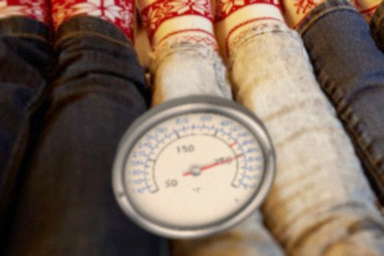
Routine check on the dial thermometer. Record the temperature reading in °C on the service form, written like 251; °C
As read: 250; °C
